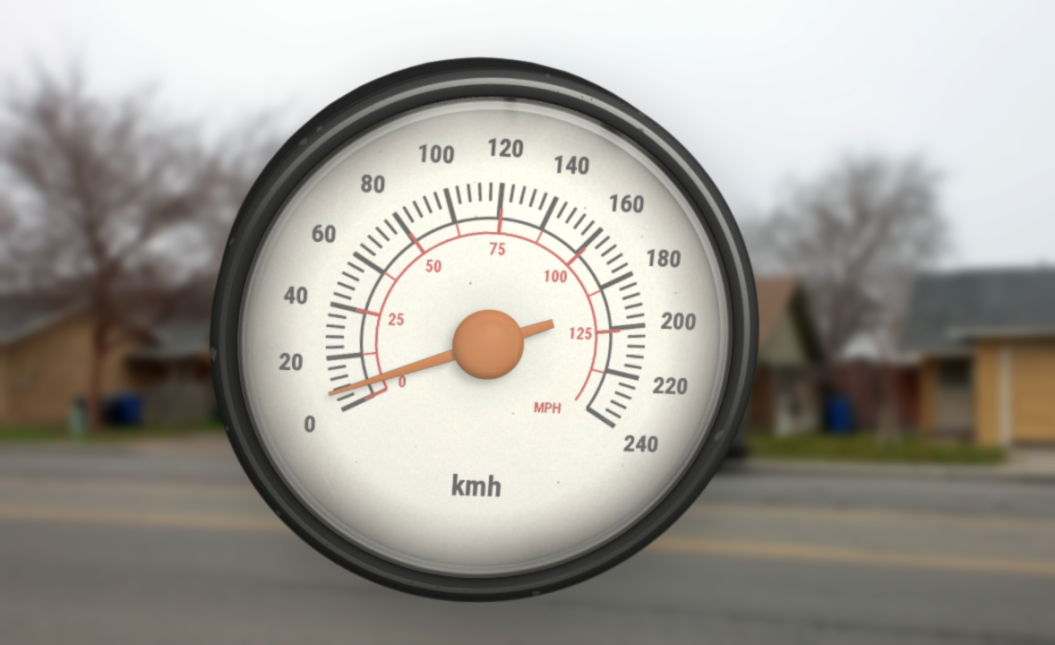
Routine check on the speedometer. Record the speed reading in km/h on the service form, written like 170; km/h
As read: 8; km/h
